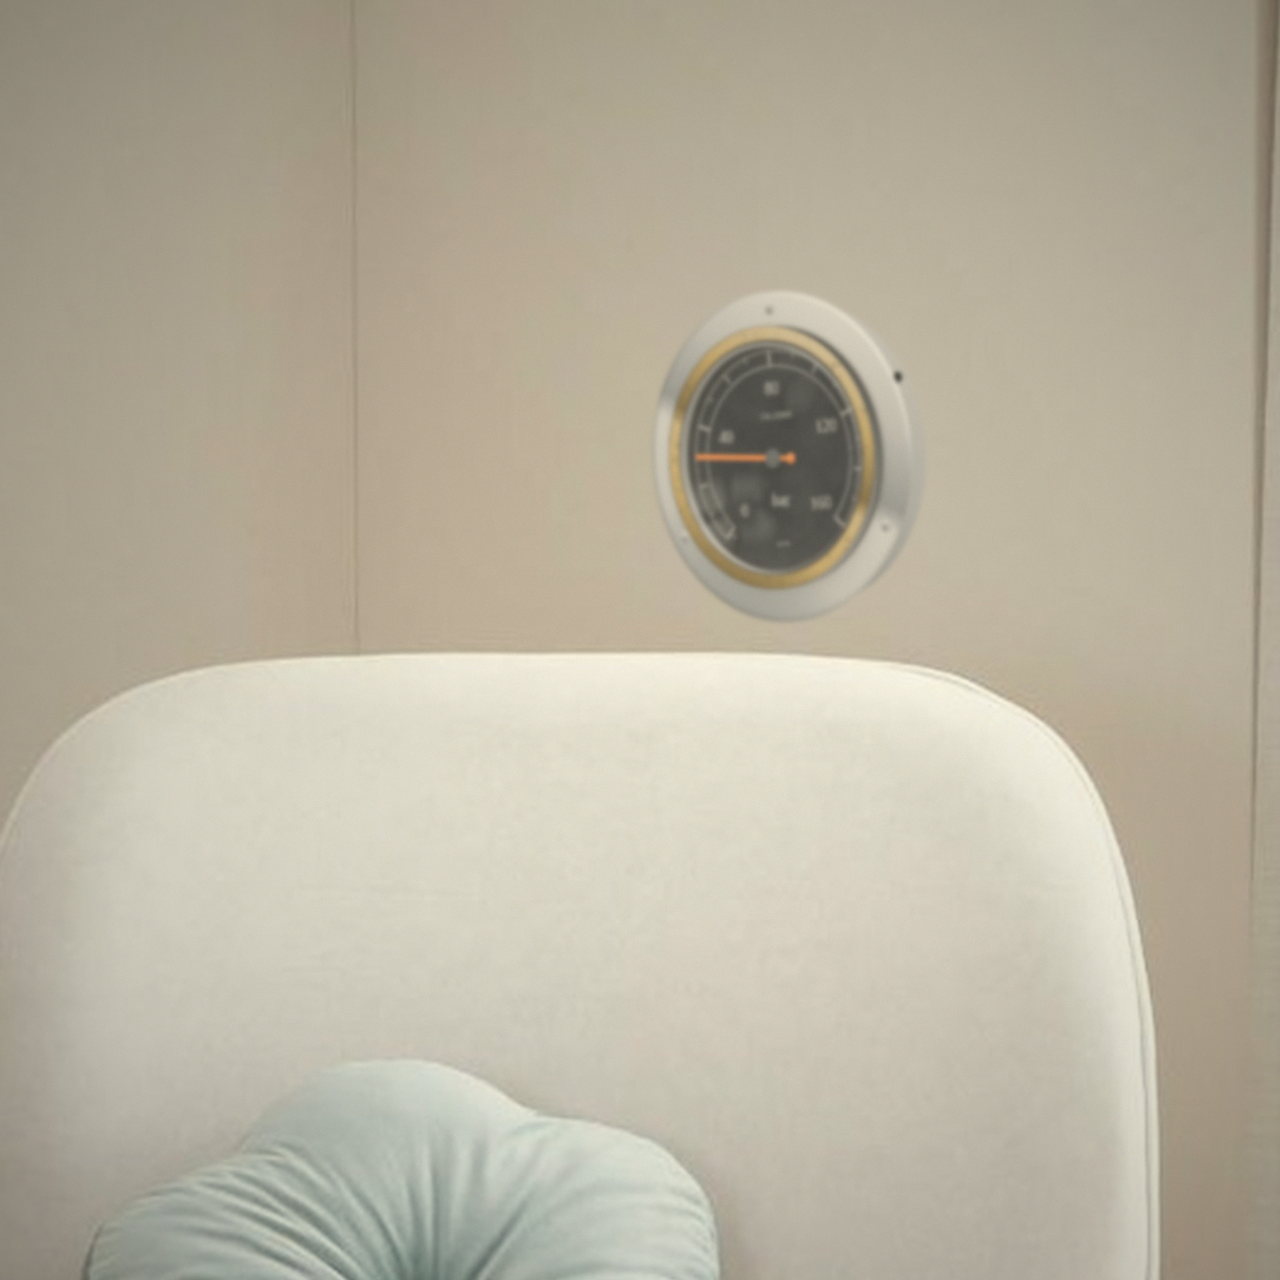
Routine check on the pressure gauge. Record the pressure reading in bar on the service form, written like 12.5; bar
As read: 30; bar
